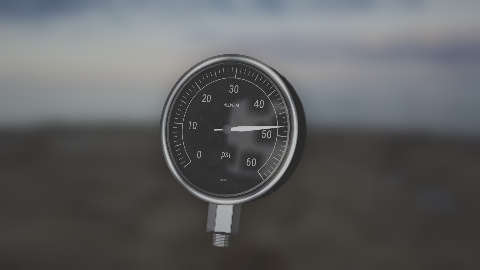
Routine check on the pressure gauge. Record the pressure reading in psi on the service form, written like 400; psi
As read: 48; psi
